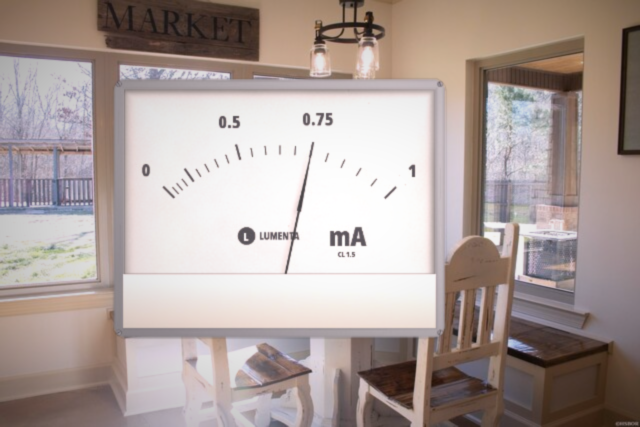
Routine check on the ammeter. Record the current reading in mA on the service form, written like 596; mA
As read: 0.75; mA
